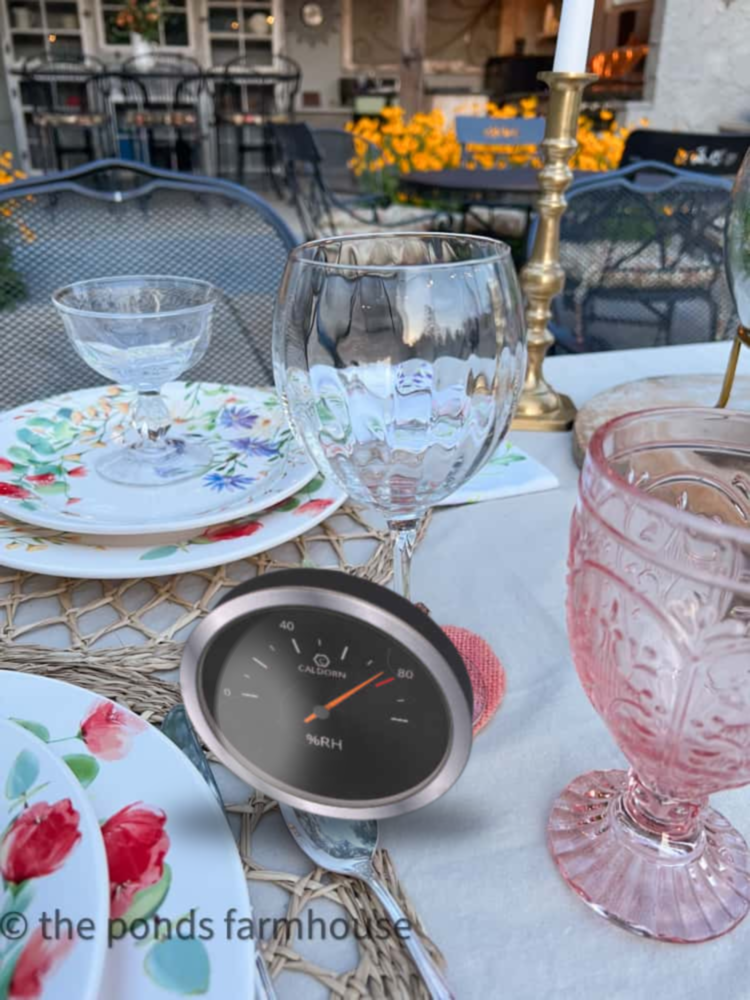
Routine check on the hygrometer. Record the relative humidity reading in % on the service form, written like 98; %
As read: 75; %
